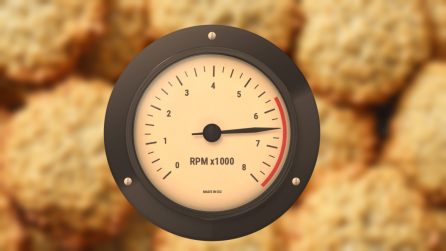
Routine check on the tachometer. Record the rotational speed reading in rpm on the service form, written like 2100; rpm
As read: 6500; rpm
